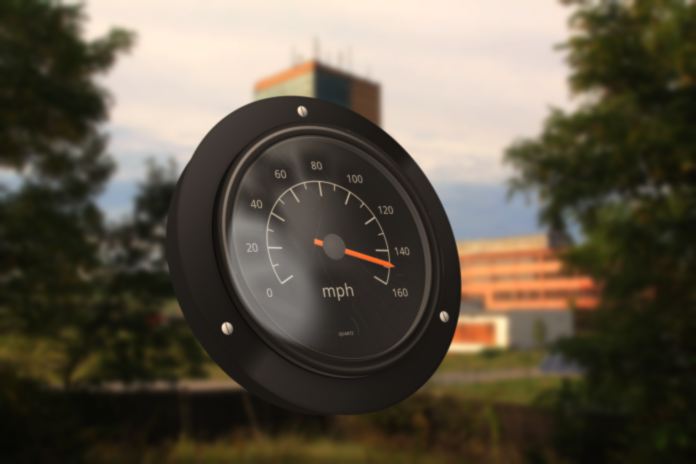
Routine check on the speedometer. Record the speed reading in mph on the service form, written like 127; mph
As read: 150; mph
